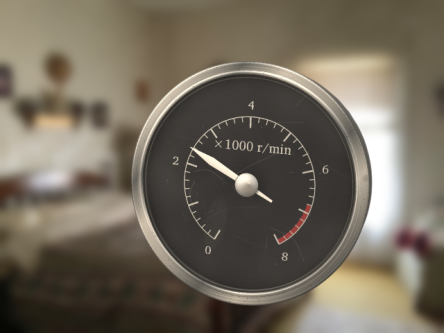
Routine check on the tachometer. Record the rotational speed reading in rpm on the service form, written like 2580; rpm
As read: 2400; rpm
